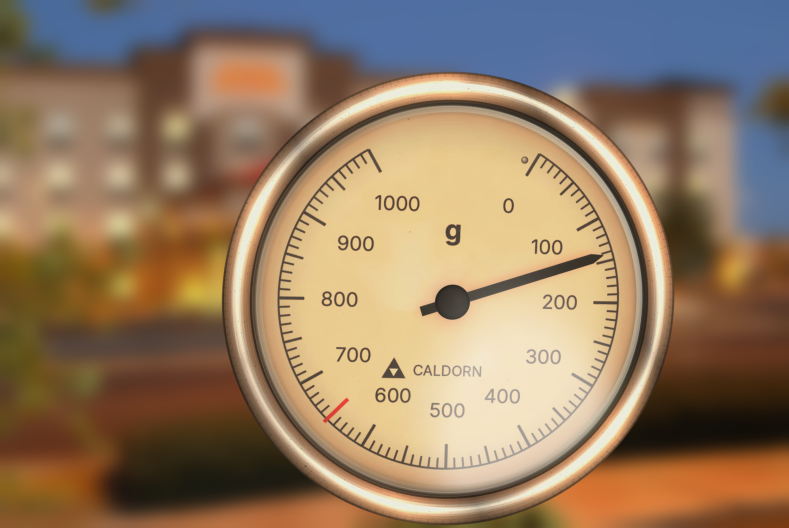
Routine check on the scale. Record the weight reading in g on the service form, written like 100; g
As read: 140; g
